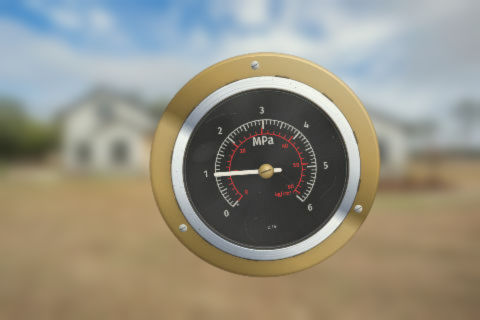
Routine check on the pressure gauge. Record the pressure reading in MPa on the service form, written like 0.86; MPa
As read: 1; MPa
